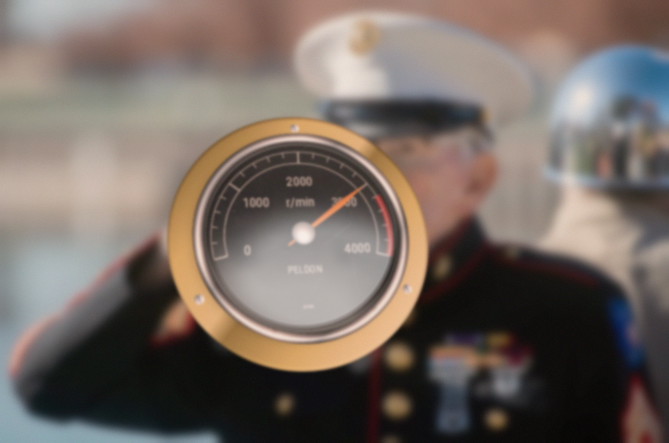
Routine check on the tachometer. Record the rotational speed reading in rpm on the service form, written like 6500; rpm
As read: 3000; rpm
